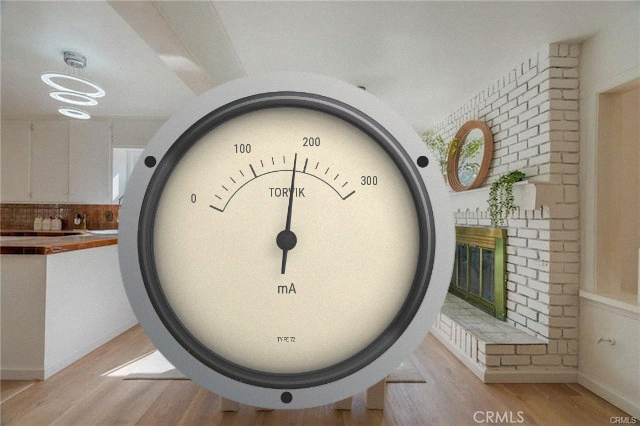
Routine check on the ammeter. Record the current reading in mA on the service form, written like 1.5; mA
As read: 180; mA
